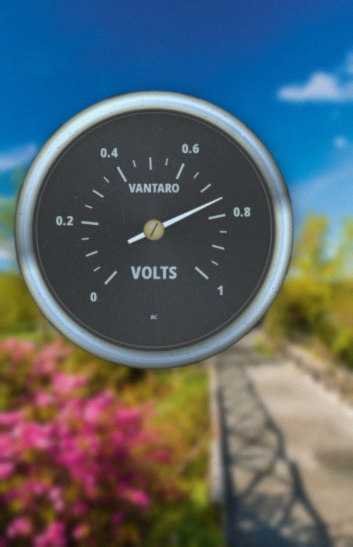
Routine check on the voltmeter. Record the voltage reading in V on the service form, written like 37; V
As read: 0.75; V
